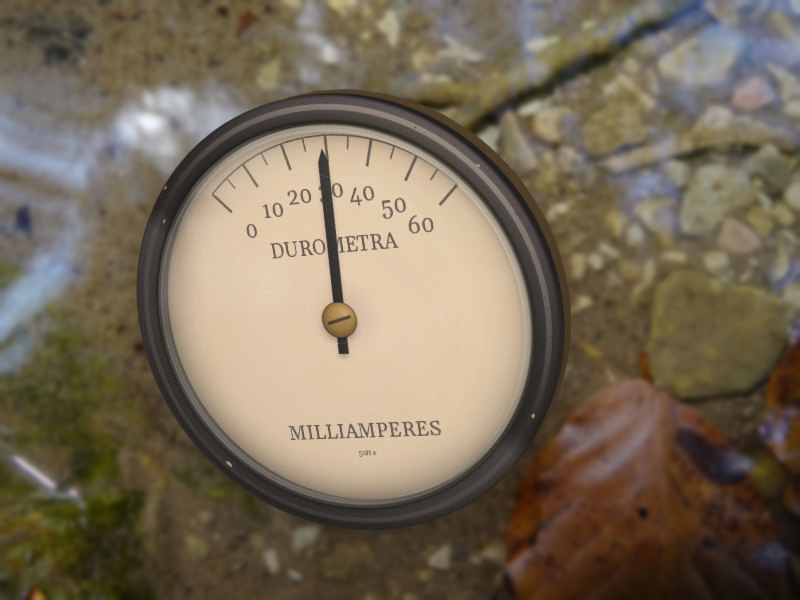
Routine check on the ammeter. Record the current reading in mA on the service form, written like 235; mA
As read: 30; mA
